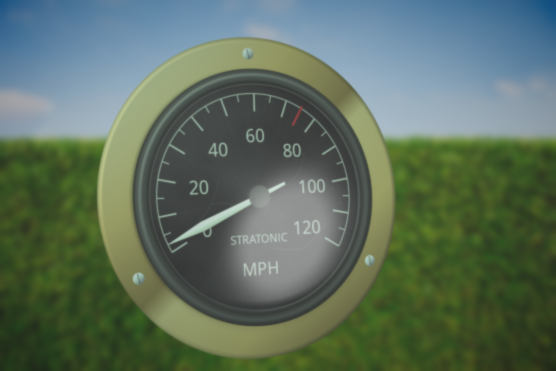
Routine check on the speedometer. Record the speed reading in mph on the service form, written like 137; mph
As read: 2.5; mph
